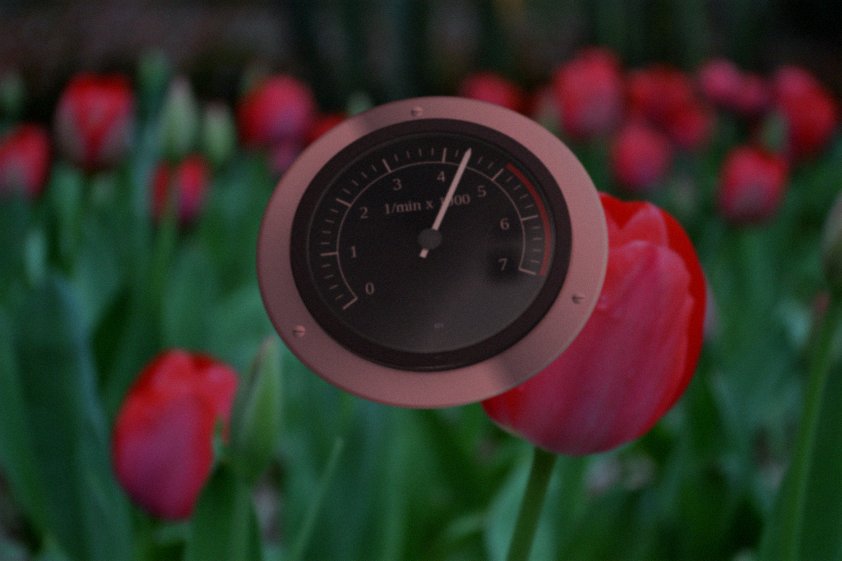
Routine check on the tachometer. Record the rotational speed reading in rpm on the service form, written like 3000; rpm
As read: 4400; rpm
